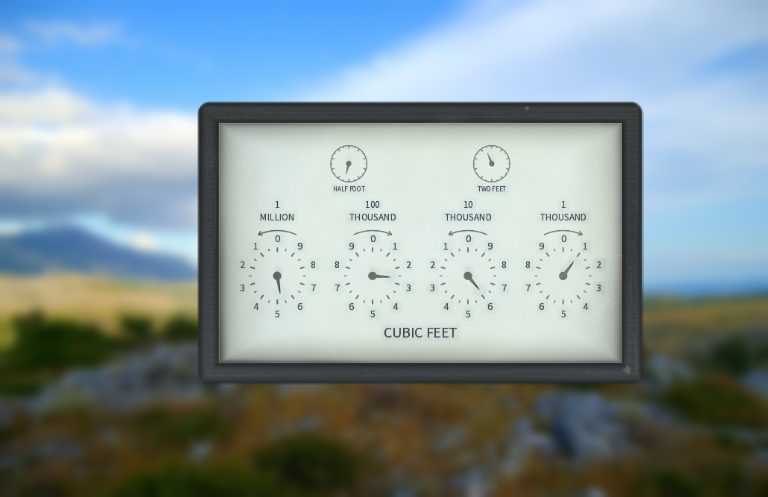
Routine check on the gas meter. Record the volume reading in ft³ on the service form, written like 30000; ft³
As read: 526100; ft³
